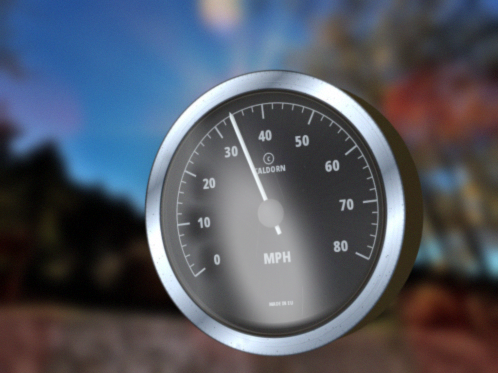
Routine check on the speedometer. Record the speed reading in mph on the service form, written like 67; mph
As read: 34; mph
